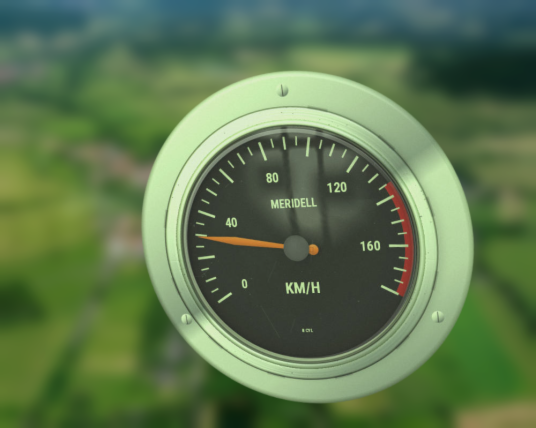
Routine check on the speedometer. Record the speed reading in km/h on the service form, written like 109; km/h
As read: 30; km/h
